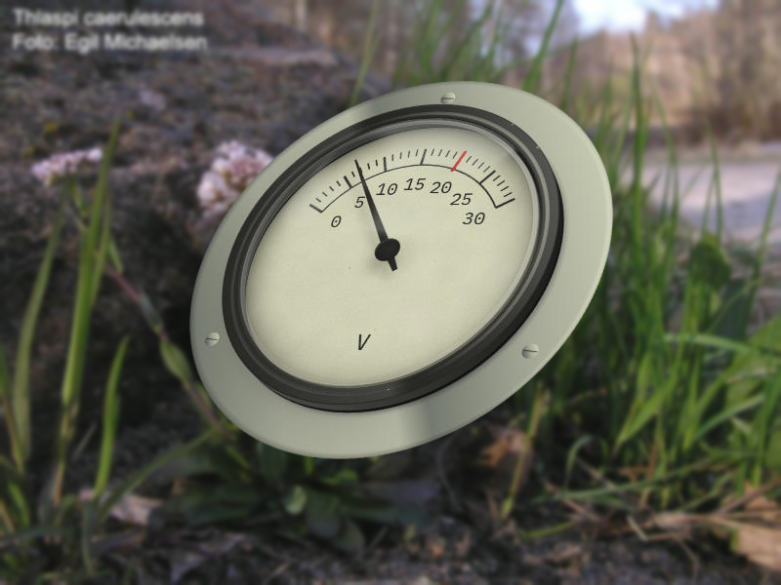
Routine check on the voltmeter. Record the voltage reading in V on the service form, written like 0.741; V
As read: 7; V
